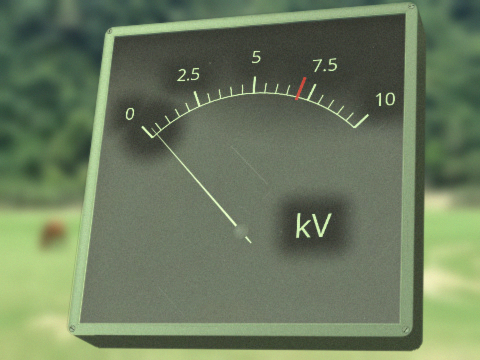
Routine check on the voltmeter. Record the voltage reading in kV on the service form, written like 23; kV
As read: 0.25; kV
